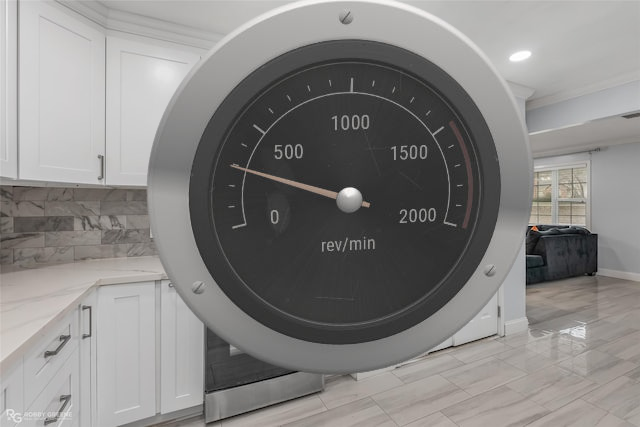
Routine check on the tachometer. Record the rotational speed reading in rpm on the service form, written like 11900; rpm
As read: 300; rpm
